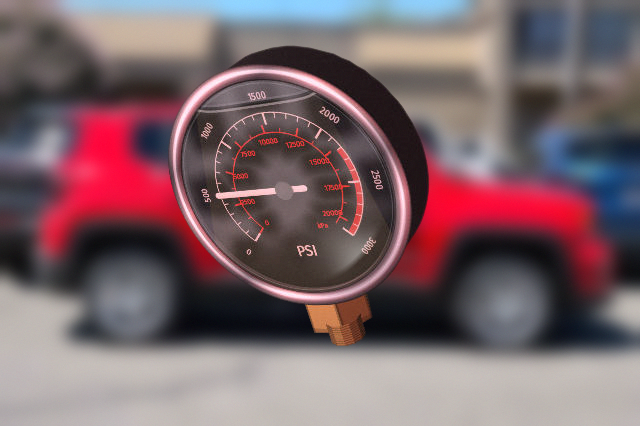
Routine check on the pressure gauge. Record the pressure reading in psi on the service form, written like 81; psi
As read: 500; psi
